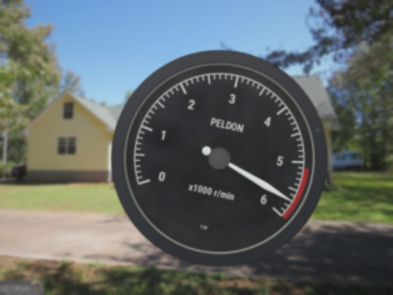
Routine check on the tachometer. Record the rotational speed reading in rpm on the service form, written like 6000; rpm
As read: 5700; rpm
